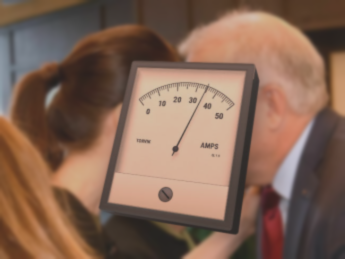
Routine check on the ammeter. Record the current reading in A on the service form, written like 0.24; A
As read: 35; A
